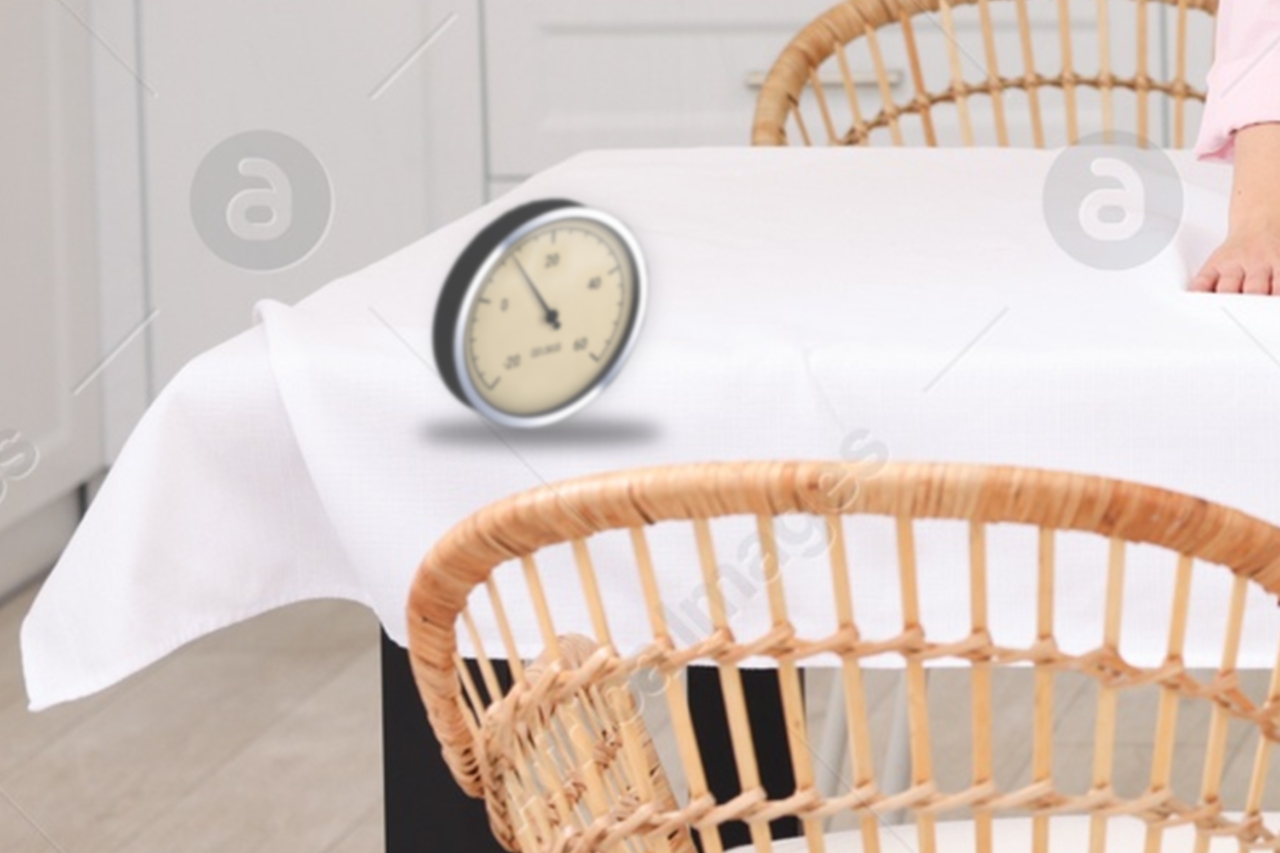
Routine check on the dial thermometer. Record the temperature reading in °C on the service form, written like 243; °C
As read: 10; °C
